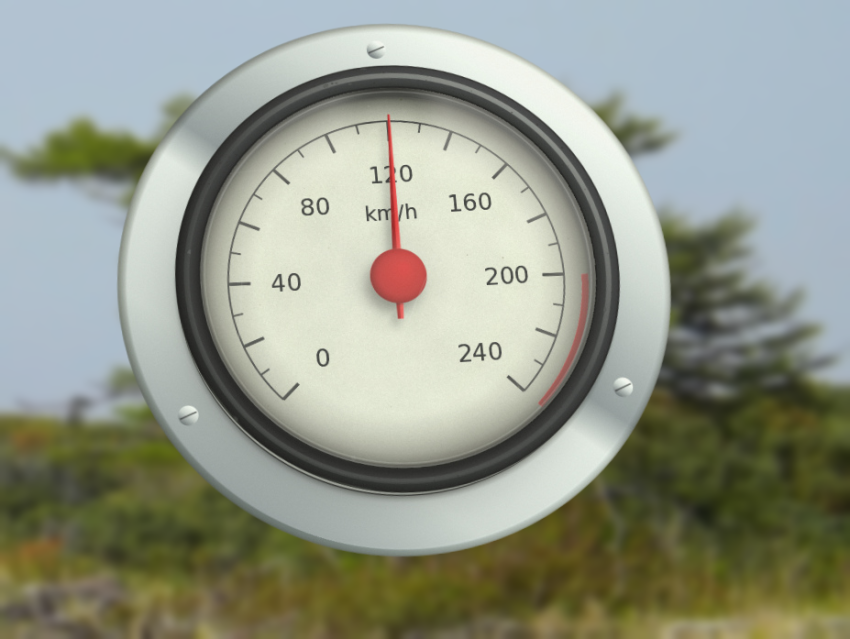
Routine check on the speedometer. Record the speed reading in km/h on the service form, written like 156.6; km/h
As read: 120; km/h
